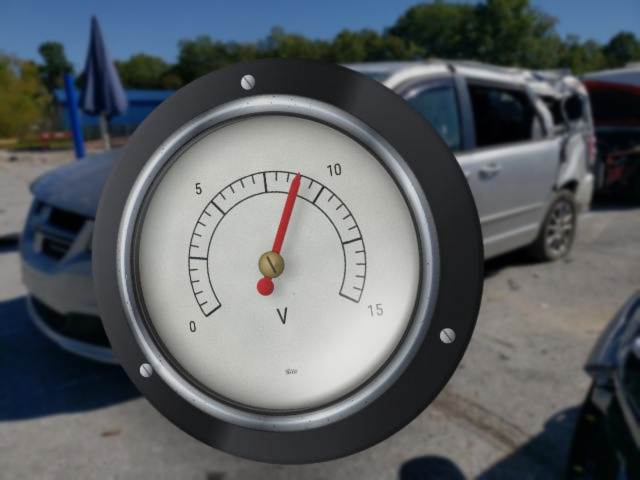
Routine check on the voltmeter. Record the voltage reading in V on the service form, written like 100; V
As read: 9; V
